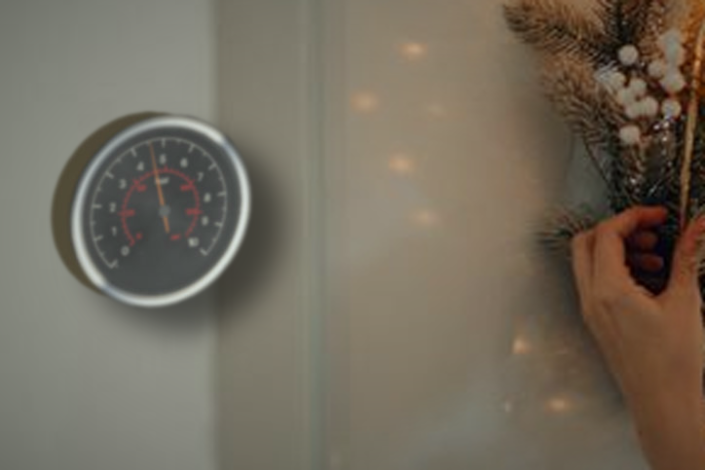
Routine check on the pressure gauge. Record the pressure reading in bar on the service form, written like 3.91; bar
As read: 4.5; bar
